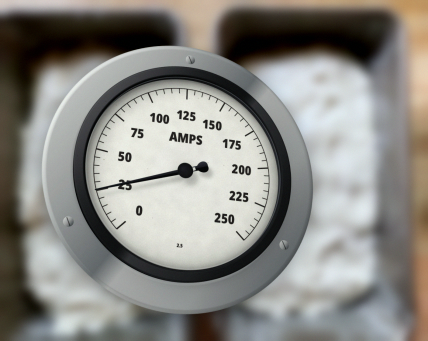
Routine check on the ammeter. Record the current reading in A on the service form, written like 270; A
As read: 25; A
